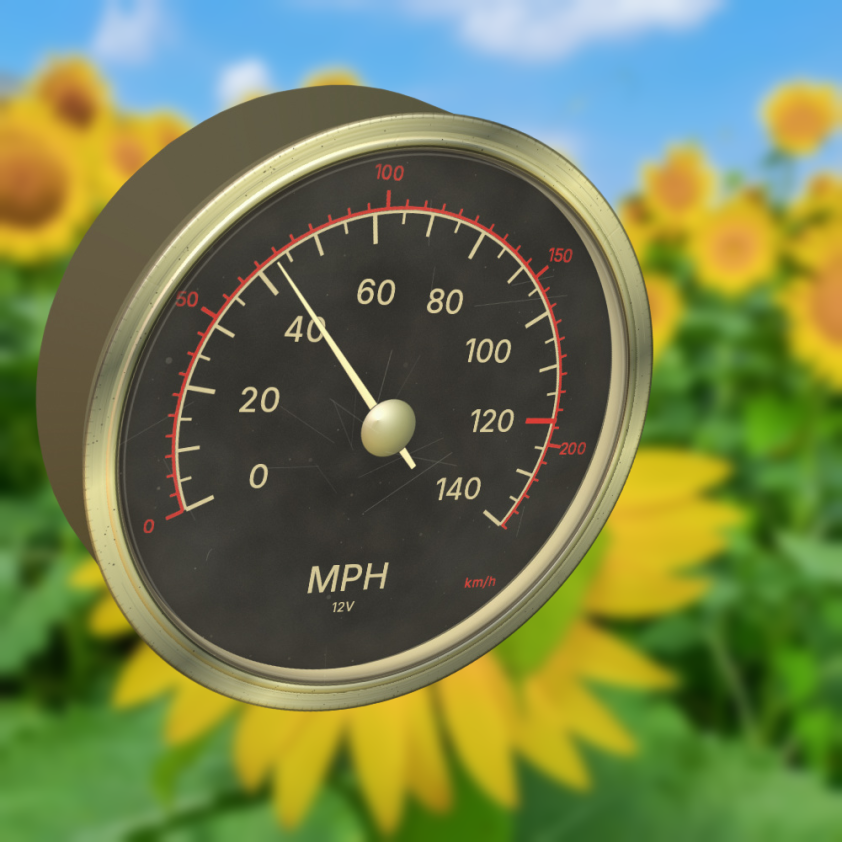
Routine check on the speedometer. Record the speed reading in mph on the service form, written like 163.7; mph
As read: 42.5; mph
